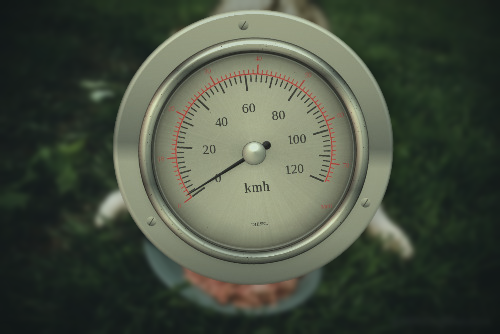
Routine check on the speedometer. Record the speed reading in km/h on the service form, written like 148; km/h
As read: 2; km/h
